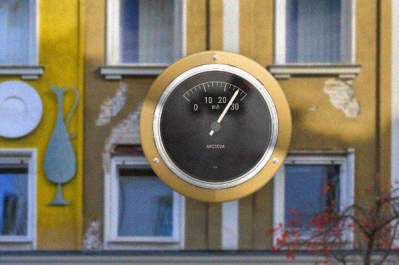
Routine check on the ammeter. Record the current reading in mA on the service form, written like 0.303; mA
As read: 26; mA
